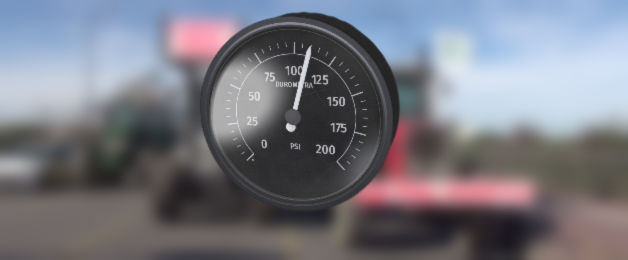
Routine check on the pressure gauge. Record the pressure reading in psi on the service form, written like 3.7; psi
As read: 110; psi
